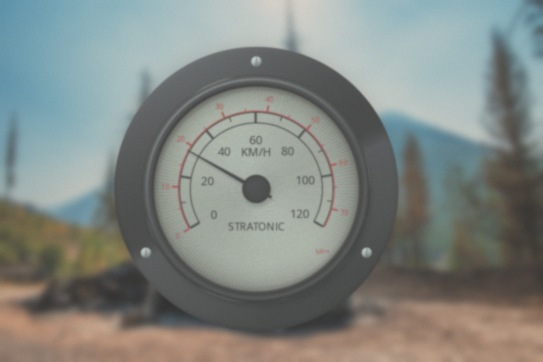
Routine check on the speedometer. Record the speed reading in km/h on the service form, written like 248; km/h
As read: 30; km/h
